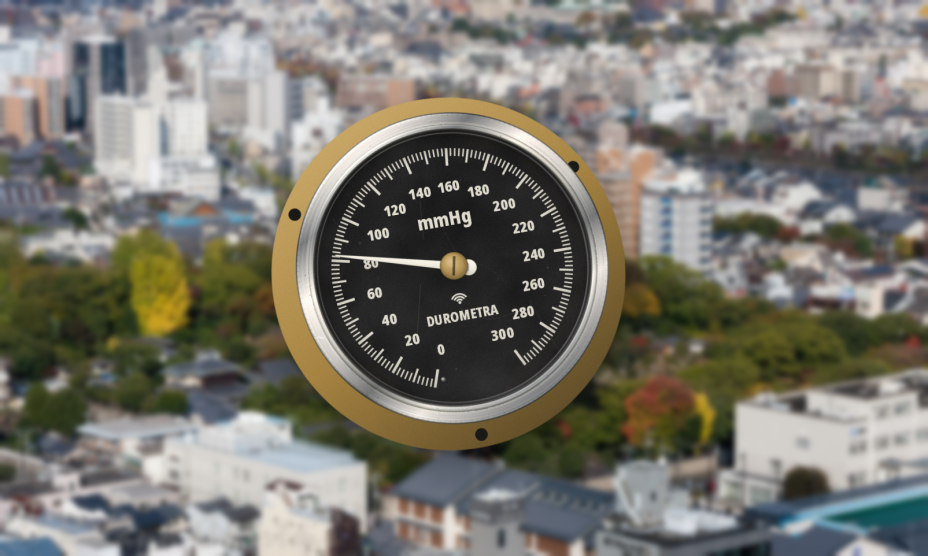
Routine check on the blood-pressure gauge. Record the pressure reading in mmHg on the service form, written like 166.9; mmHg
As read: 82; mmHg
